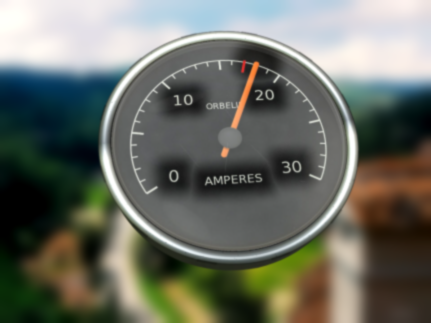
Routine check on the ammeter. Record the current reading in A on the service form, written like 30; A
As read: 18; A
